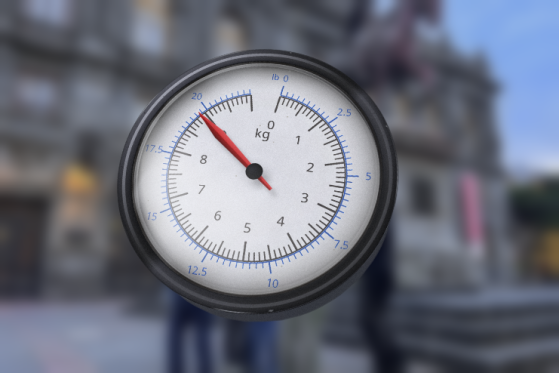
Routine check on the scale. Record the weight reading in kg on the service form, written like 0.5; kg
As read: 8.9; kg
